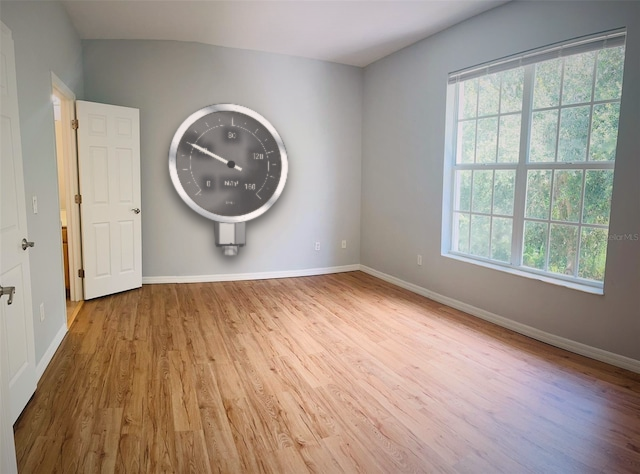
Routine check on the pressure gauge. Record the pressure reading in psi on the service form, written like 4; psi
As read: 40; psi
